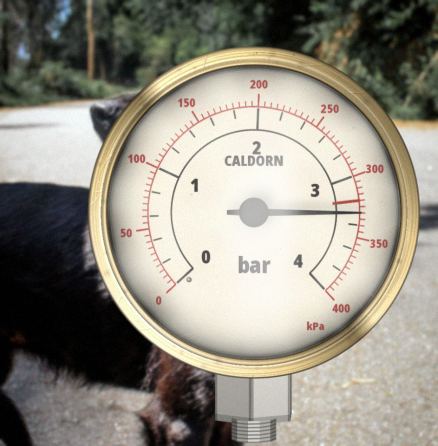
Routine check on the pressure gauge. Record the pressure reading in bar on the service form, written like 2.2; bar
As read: 3.3; bar
